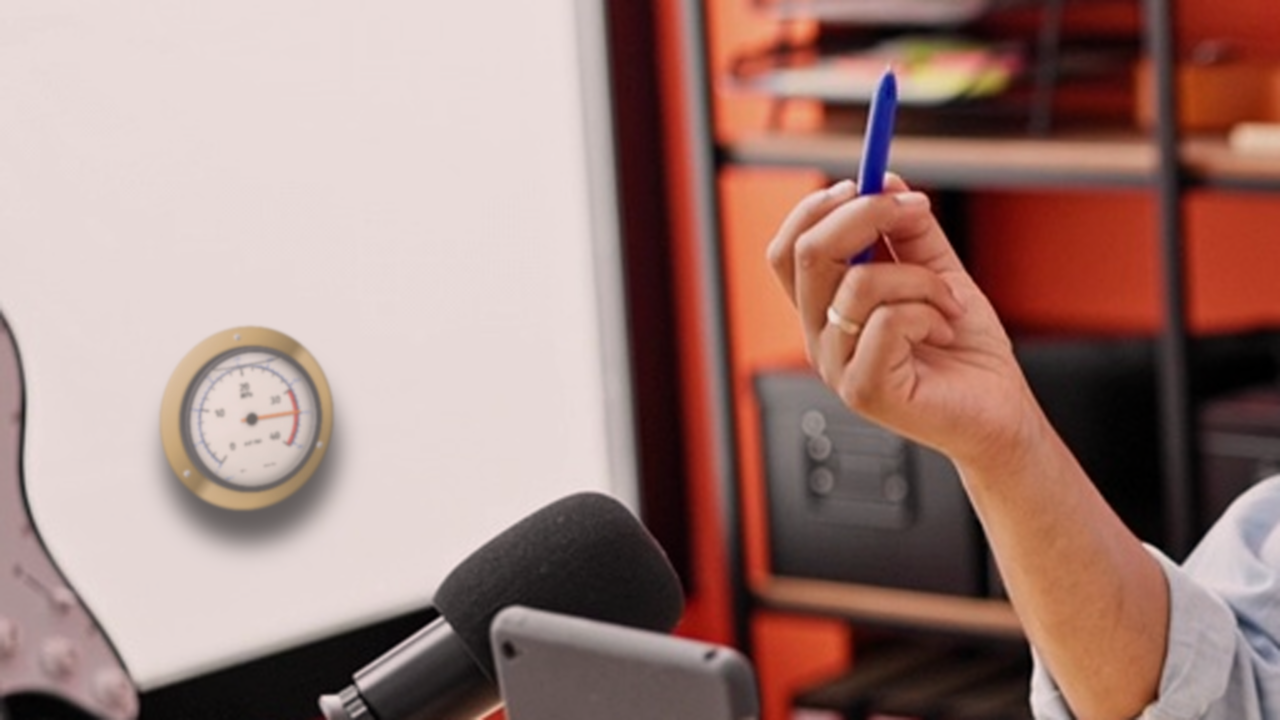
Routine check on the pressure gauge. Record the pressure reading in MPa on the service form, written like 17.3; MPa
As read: 34; MPa
